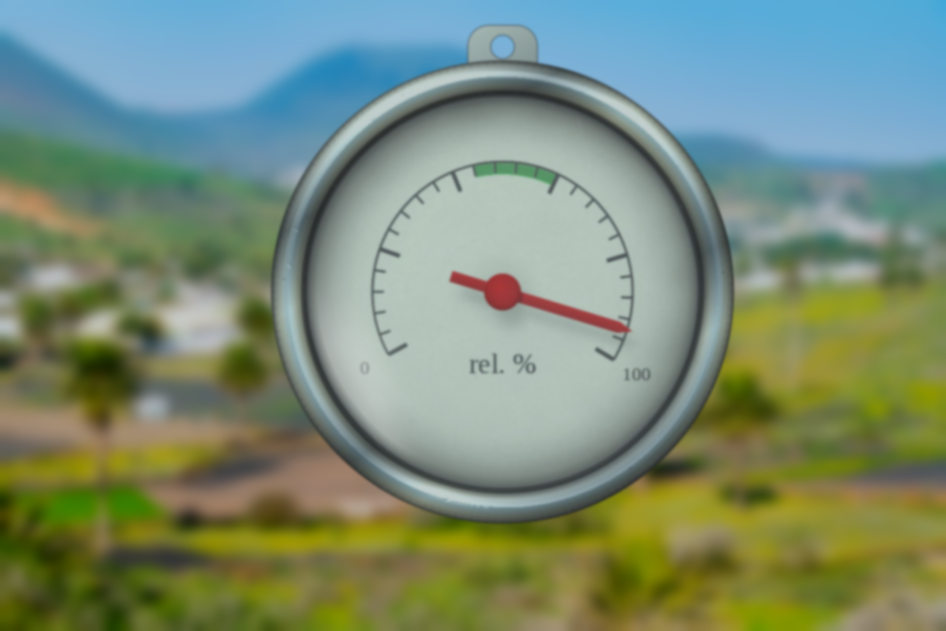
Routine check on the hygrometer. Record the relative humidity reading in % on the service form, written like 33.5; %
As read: 94; %
